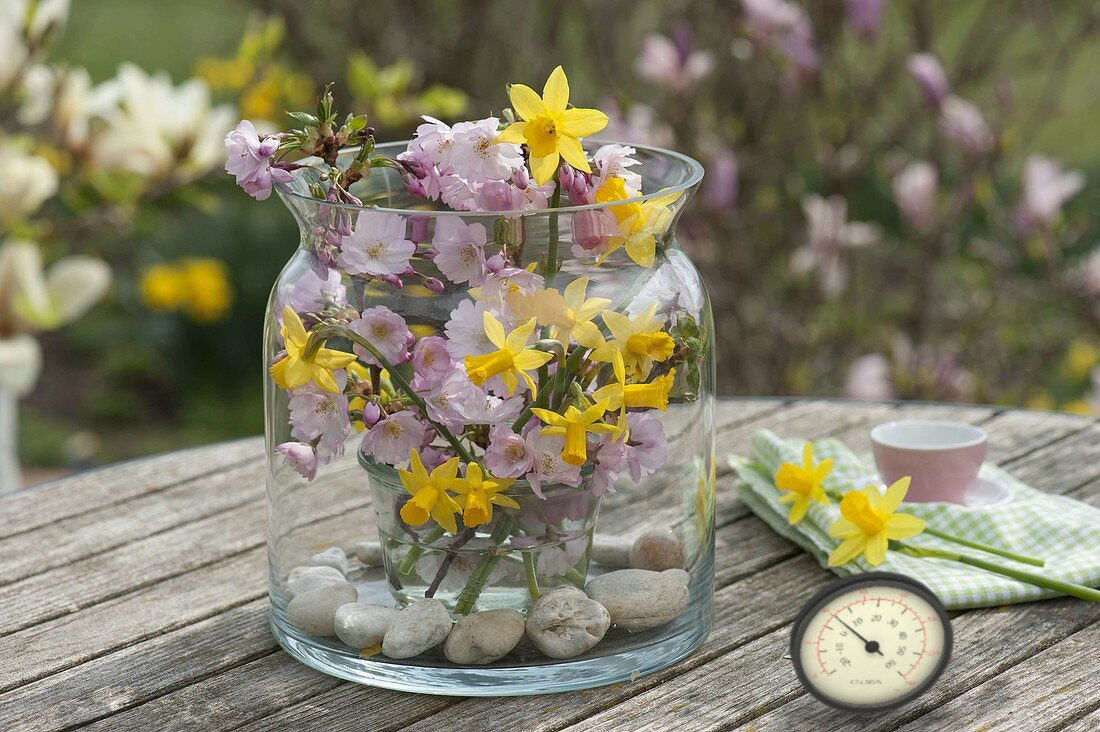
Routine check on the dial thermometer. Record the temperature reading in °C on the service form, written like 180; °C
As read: 5; °C
